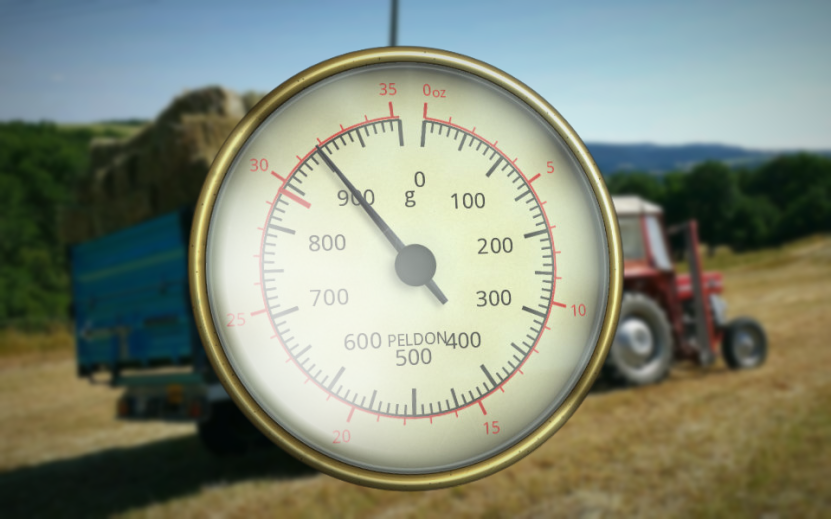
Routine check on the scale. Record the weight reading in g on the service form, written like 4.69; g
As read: 900; g
